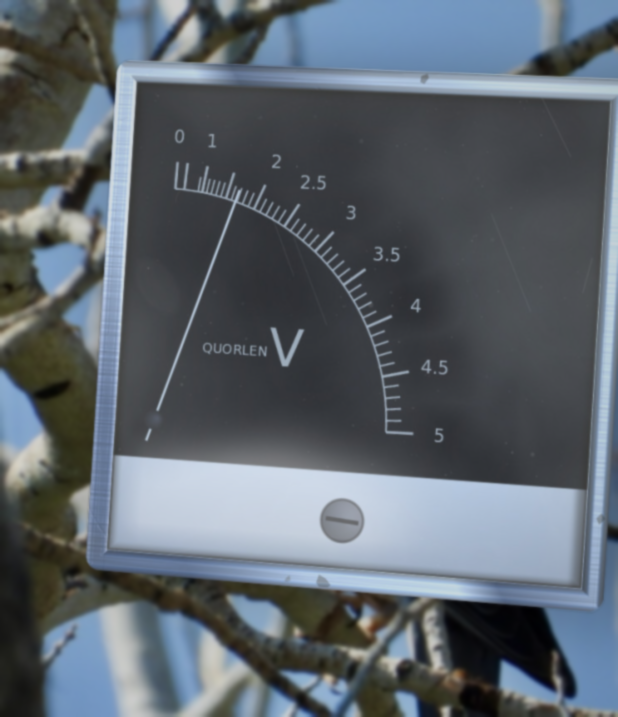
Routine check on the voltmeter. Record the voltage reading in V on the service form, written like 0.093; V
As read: 1.7; V
